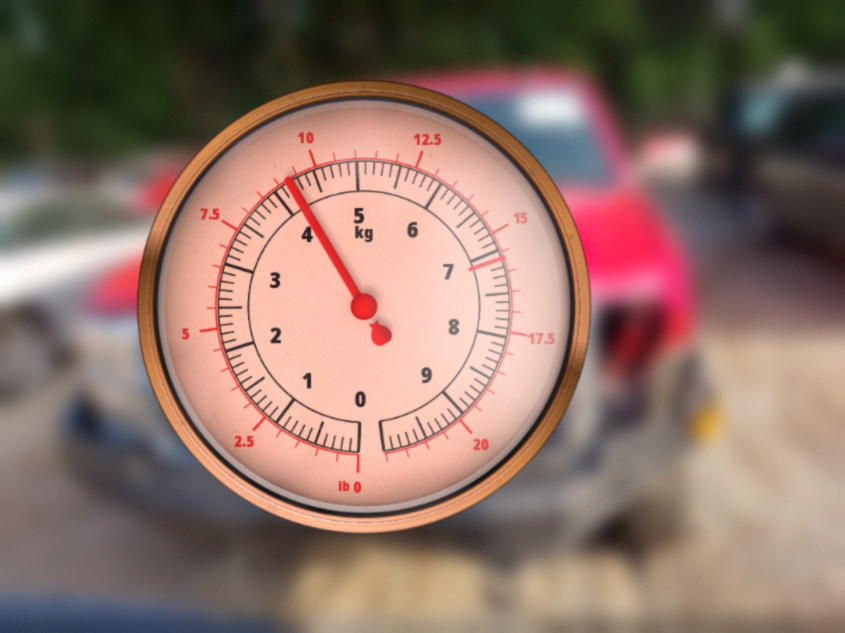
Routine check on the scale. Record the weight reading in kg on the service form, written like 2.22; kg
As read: 4.2; kg
